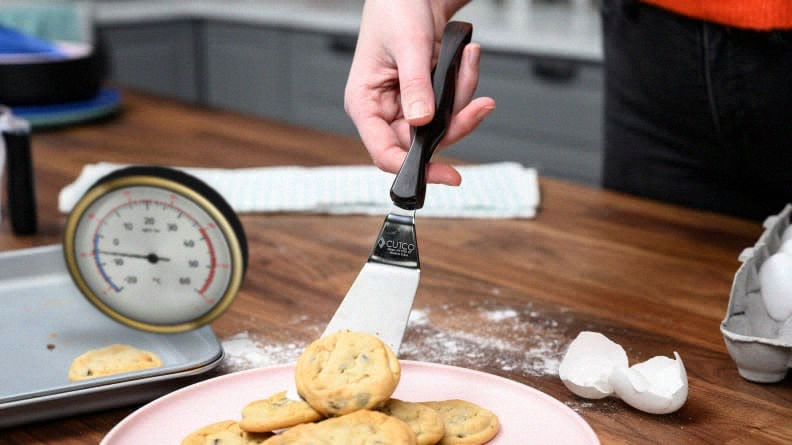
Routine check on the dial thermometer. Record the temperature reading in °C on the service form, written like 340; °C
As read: -5; °C
